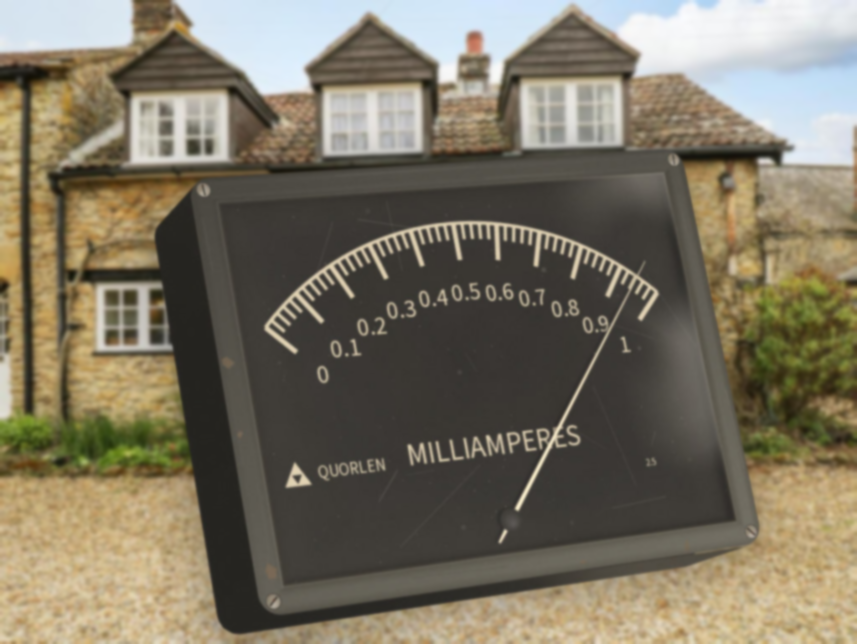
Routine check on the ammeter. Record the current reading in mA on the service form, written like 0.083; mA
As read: 0.94; mA
